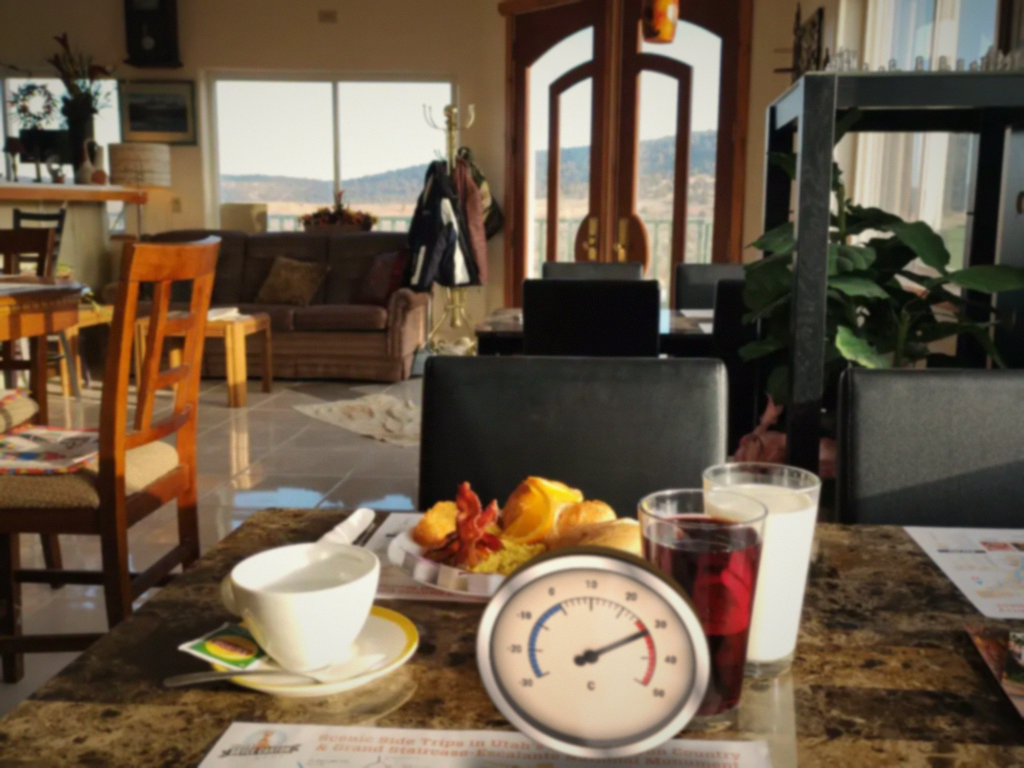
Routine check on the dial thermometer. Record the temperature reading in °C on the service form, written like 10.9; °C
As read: 30; °C
